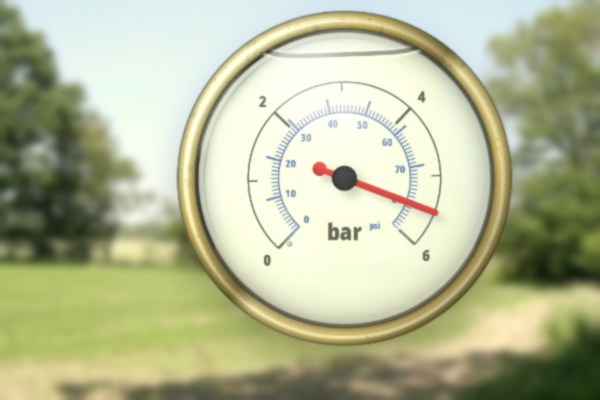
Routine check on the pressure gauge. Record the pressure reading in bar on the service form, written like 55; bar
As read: 5.5; bar
